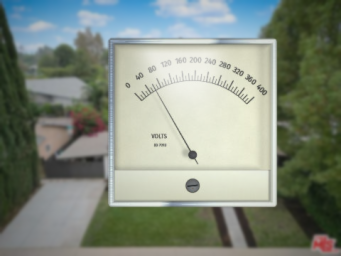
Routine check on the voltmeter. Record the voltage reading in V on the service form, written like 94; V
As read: 60; V
